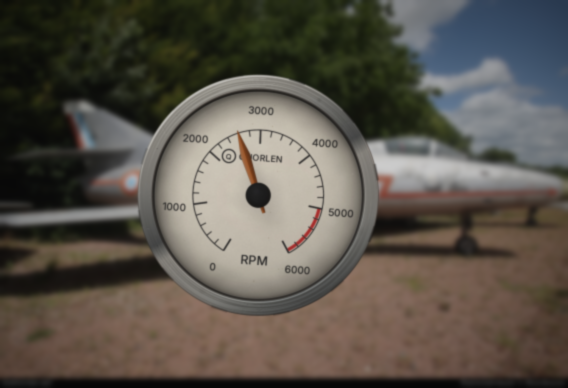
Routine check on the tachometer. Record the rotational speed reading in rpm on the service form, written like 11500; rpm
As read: 2600; rpm
